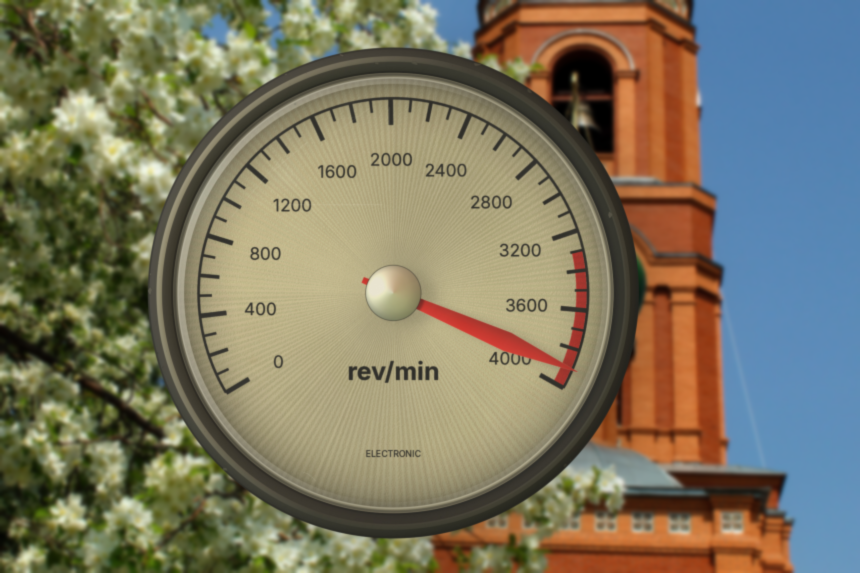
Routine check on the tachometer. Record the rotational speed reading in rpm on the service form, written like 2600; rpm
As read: 3900; rpm
